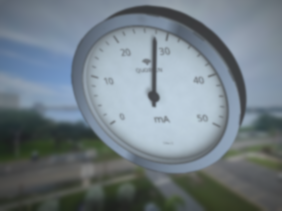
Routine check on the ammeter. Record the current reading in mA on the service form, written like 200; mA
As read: 28; mA
